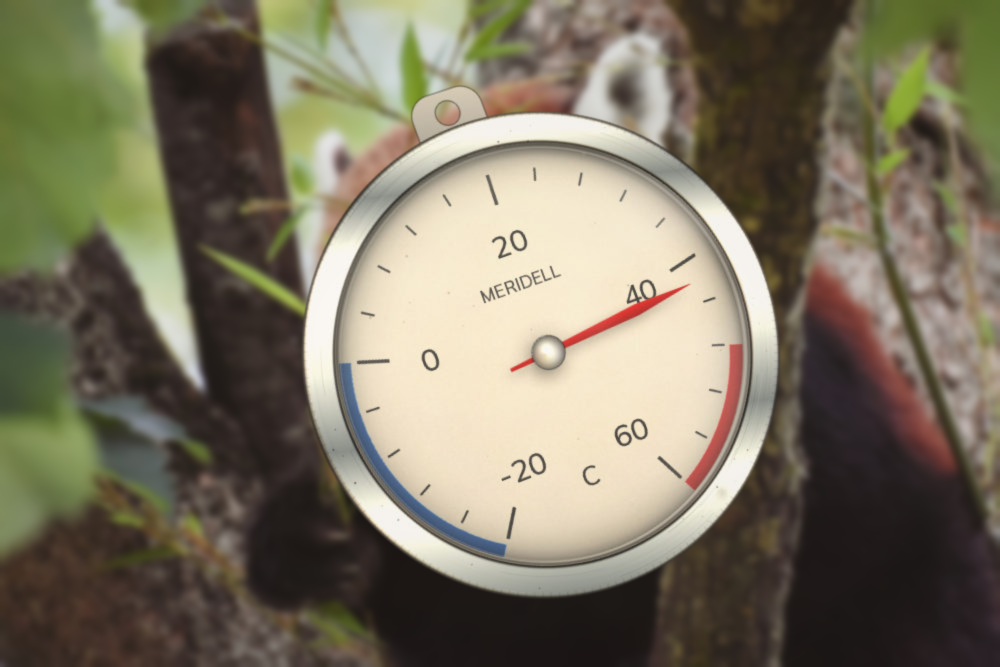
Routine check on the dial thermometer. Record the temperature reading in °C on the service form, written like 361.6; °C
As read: 42; °C
